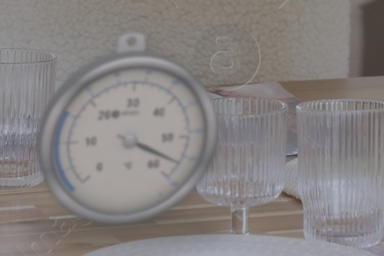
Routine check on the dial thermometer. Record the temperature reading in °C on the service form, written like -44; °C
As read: 56; °C
